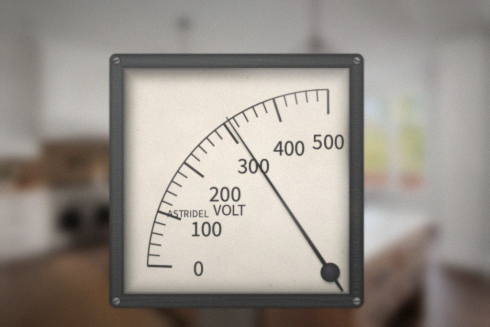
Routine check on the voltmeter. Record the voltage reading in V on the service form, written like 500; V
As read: 310; V
